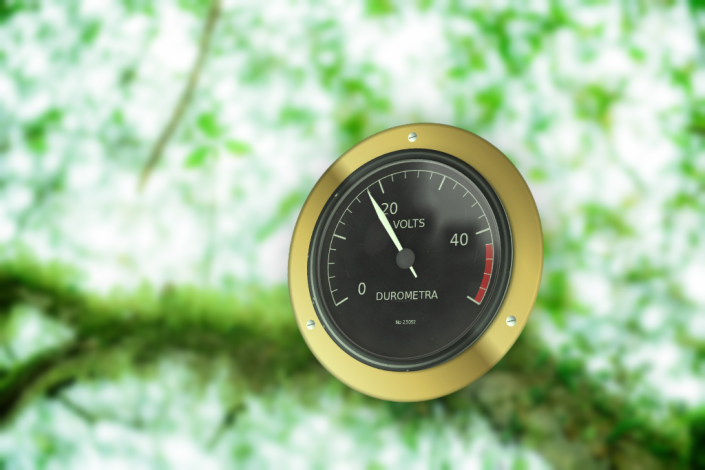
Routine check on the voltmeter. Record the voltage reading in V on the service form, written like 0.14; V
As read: 18; V
